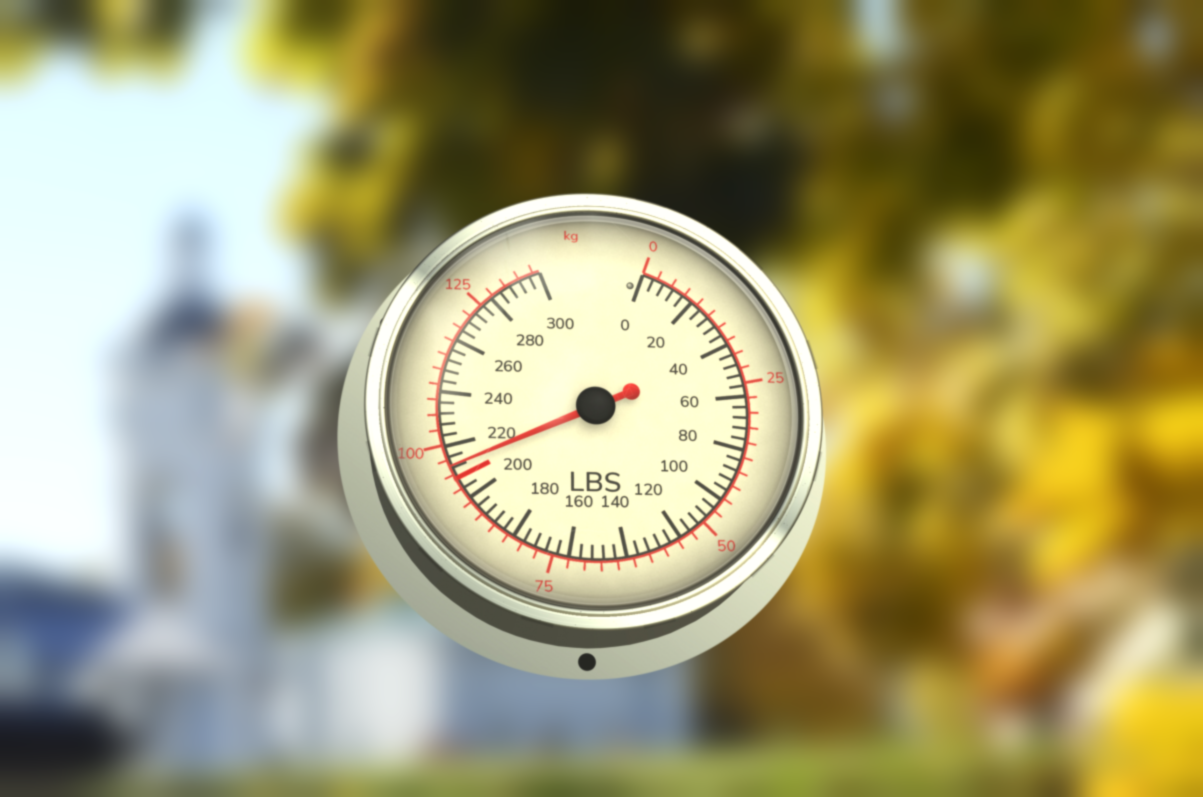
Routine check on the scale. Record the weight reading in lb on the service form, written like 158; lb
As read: 212; lb
